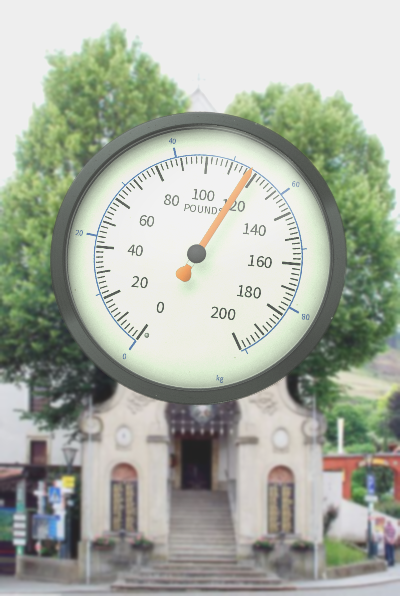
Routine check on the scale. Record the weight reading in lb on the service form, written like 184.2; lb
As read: 118; lb
